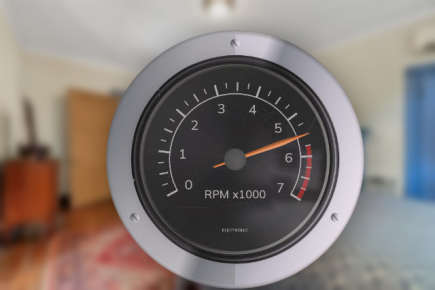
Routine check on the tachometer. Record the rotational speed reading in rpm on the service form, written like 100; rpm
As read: 5500; rpm
